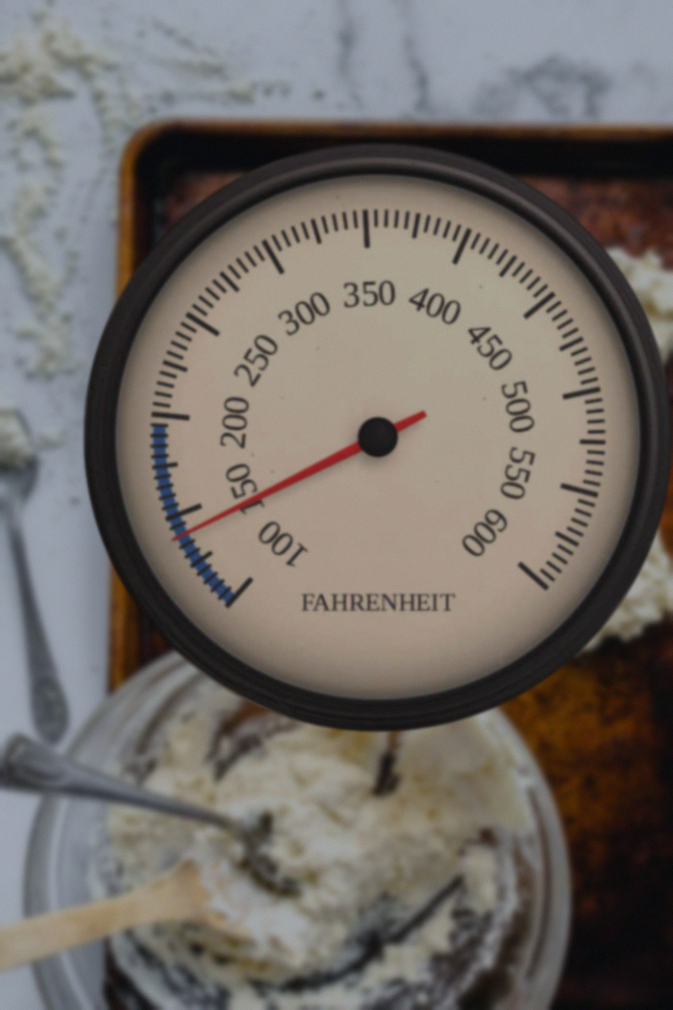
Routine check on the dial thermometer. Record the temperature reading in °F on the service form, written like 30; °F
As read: 140; °F
